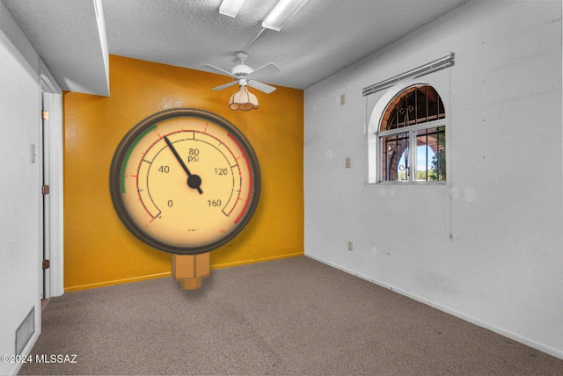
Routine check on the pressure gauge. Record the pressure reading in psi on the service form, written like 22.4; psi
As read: 60; psi
